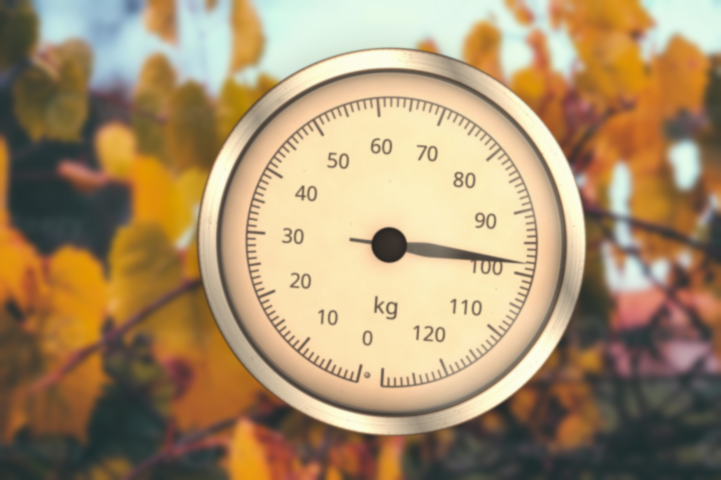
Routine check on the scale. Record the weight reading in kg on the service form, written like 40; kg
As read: 98; kg
